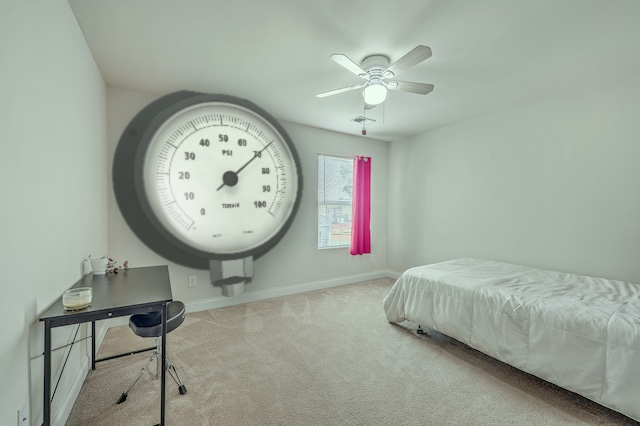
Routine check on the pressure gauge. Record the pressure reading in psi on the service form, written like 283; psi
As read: 70; psi
